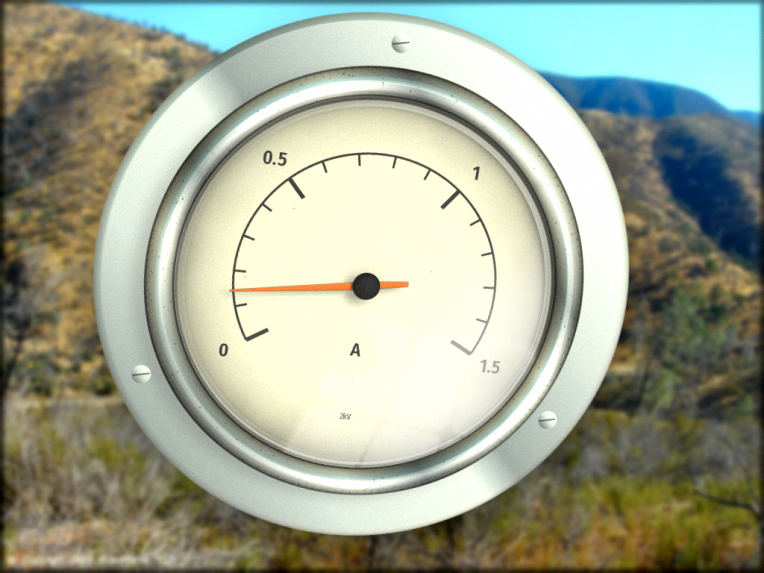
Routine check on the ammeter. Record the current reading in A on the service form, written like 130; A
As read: 0.15; A
